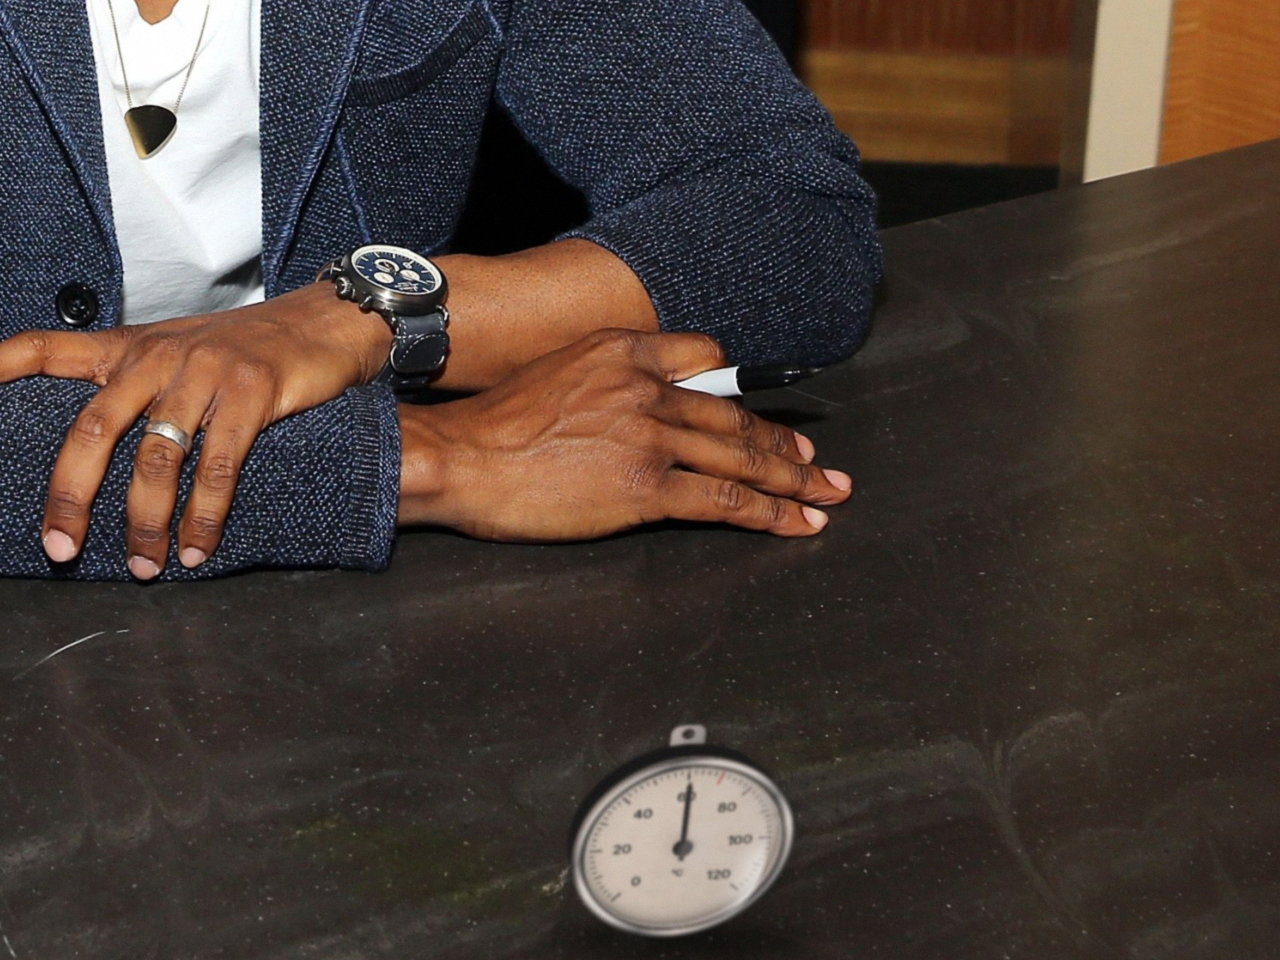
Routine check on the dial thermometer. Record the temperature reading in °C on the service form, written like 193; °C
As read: 60; °C
